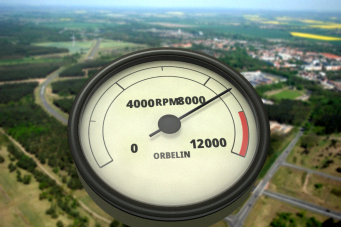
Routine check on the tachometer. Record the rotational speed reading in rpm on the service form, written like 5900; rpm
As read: 9000; rpm
